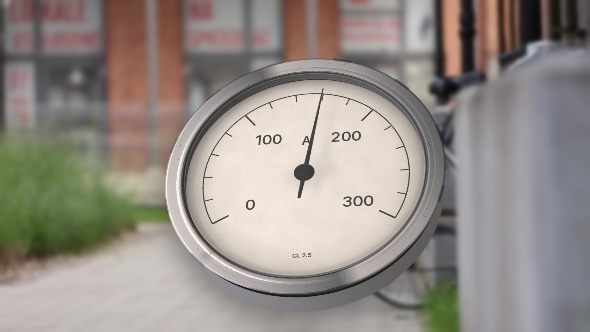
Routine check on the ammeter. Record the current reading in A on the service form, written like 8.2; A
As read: 160; A
